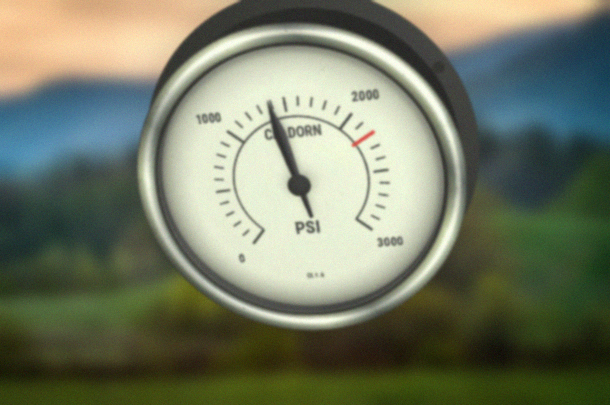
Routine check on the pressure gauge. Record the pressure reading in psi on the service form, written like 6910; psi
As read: 1400; psi
